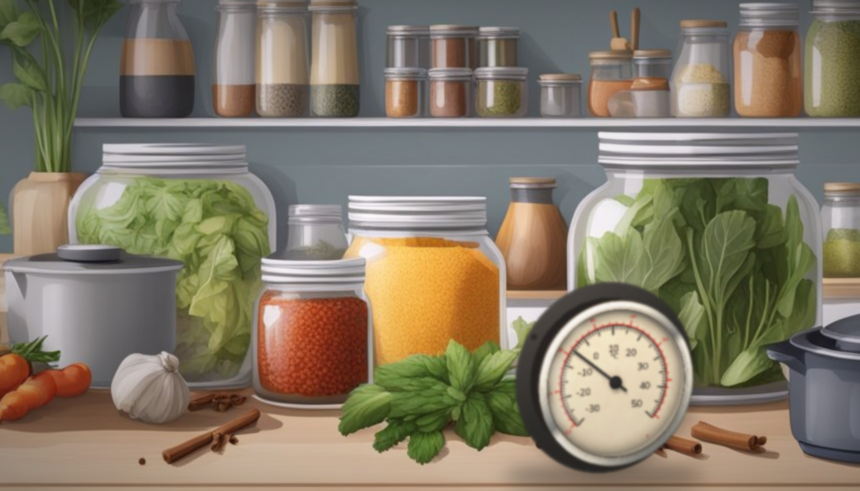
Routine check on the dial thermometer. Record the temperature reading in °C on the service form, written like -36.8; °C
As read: -5; °C
